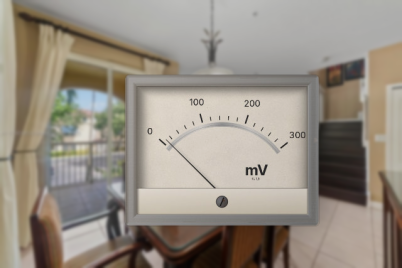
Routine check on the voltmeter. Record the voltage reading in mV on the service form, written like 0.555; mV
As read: 10; mV
